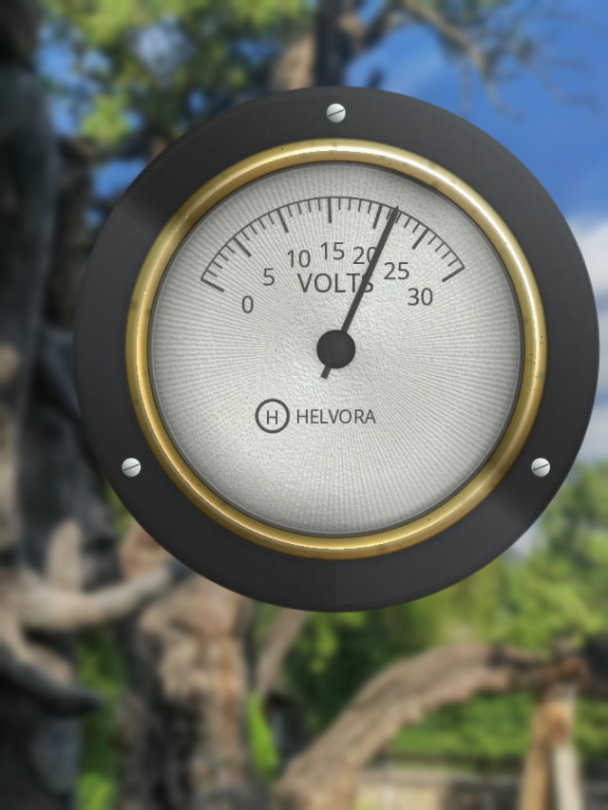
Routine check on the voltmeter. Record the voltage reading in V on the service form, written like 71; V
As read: 21.5; V
